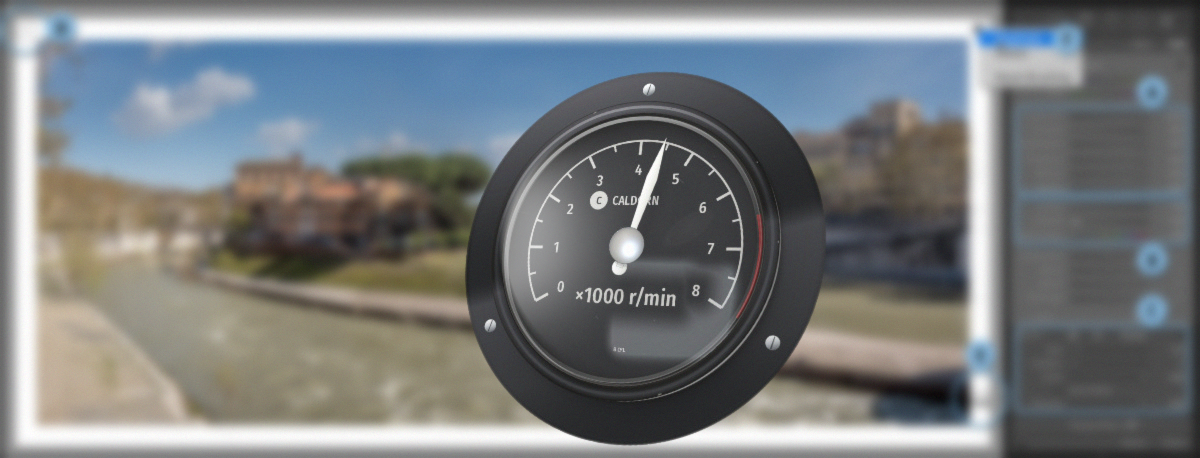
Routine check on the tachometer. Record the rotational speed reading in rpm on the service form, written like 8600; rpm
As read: 4500; rpm
